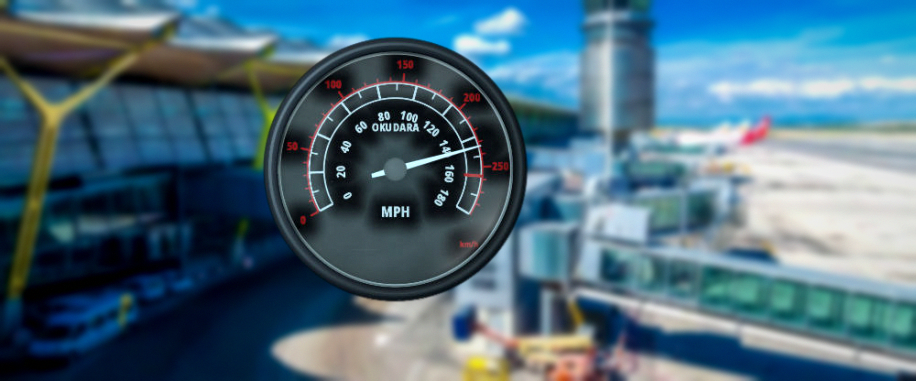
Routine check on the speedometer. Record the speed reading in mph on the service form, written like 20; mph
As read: 145; mph
